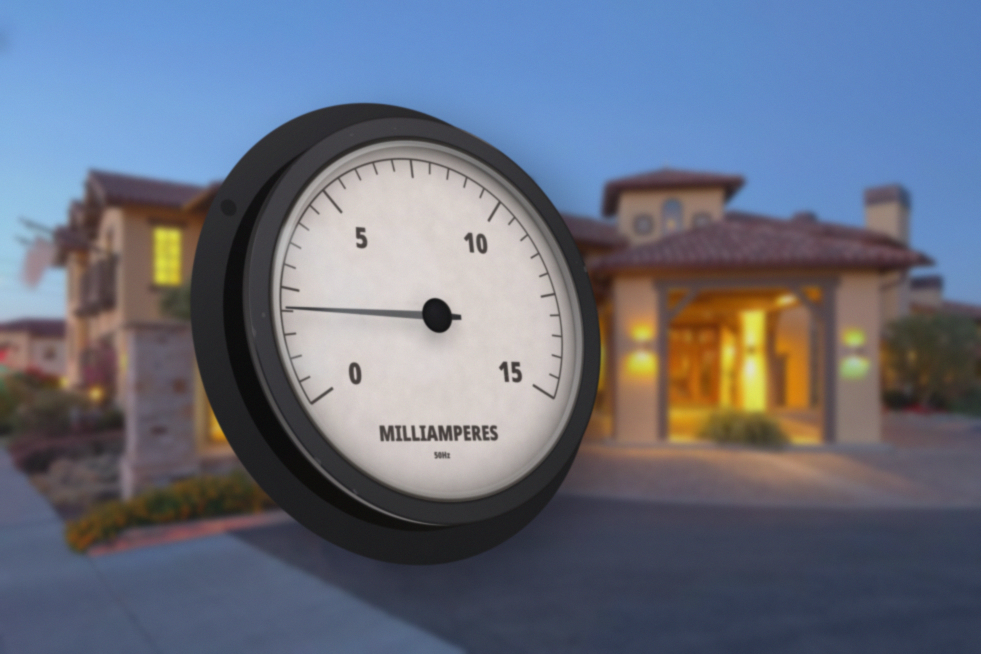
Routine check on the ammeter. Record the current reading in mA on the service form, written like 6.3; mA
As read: 2; mA
